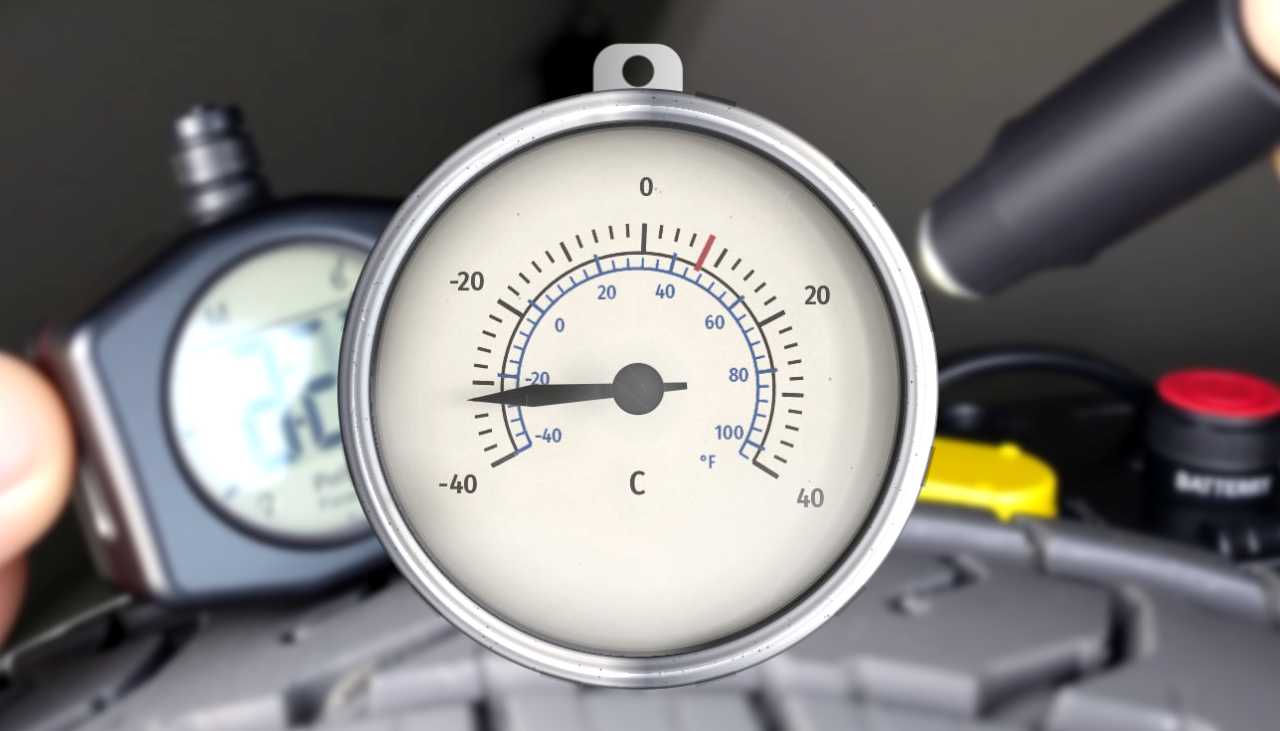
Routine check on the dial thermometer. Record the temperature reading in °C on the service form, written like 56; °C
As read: -32; °C
